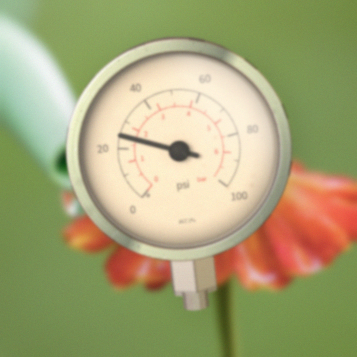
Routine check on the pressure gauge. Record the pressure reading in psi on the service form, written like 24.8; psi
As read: 25; psi
